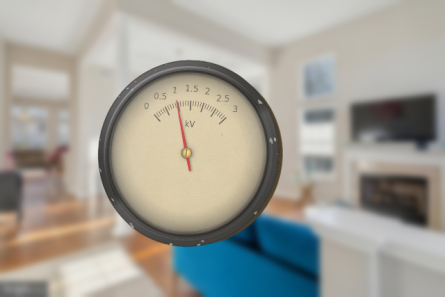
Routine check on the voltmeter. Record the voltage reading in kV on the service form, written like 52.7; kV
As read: 1; kV
